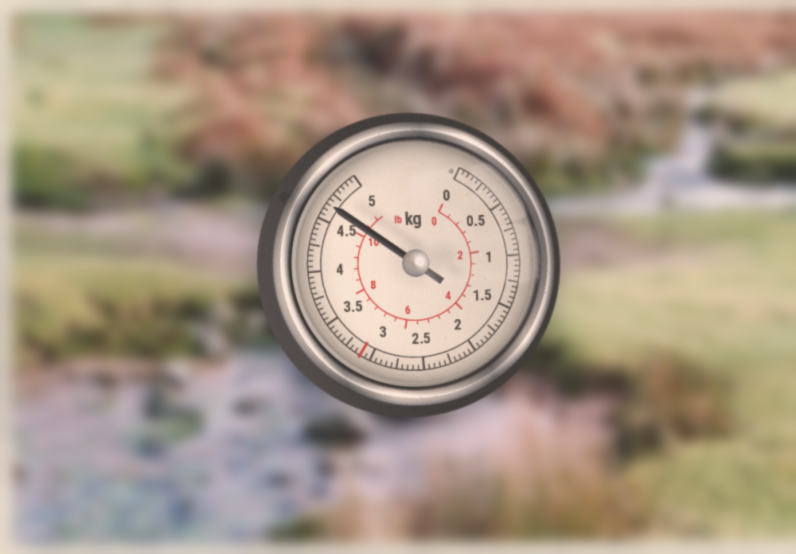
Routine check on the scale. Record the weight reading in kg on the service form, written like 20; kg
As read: 4.65; kg
